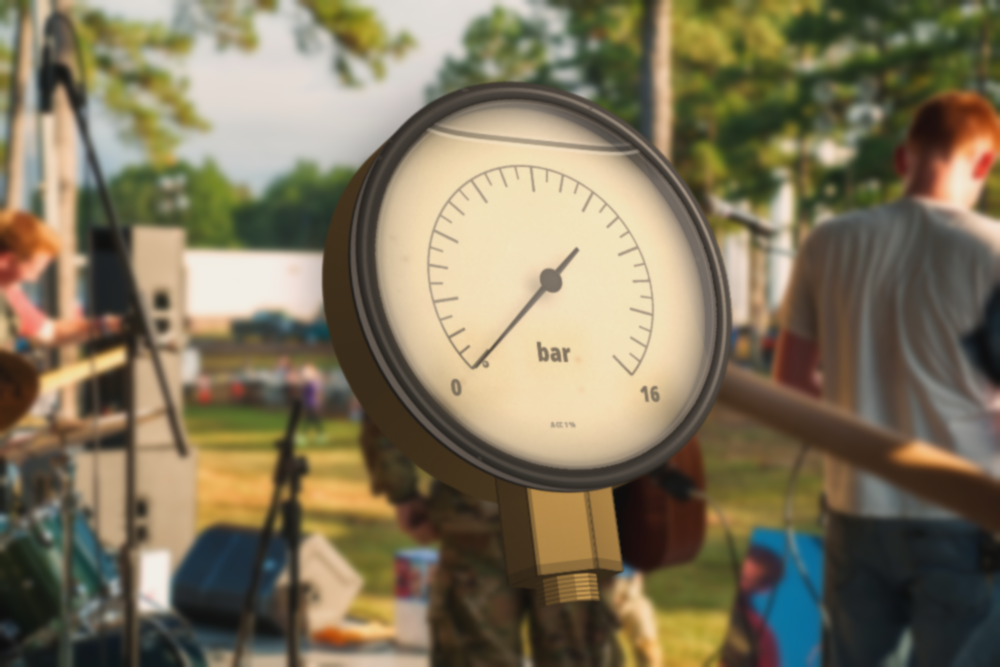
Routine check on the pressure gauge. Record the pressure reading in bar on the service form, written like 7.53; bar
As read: 0; bar
